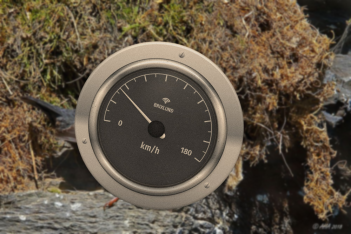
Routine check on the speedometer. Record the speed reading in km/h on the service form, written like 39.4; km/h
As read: 35; km/h
